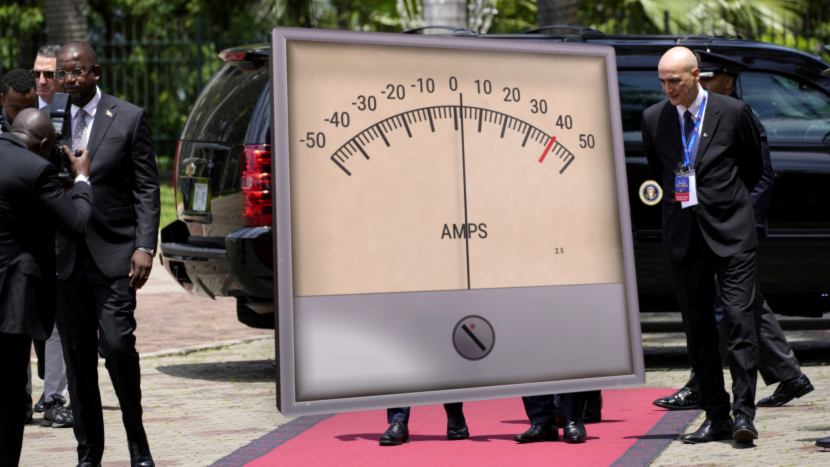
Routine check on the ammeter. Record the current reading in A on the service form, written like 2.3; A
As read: 2; A
